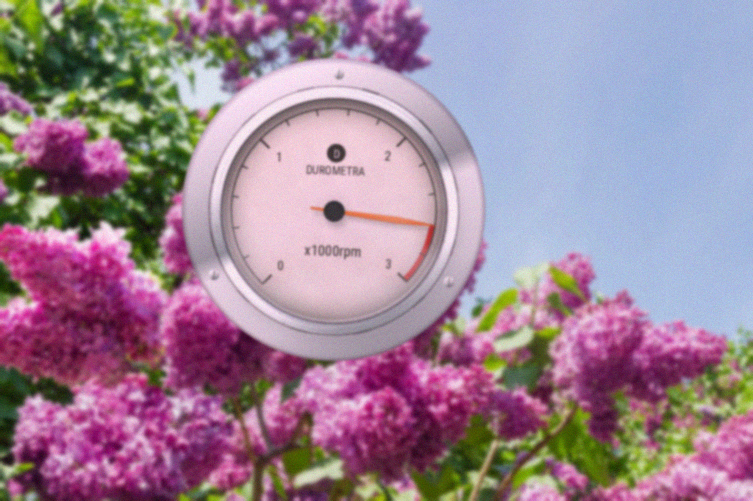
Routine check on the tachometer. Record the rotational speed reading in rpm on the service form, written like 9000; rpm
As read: 2600; rpm
